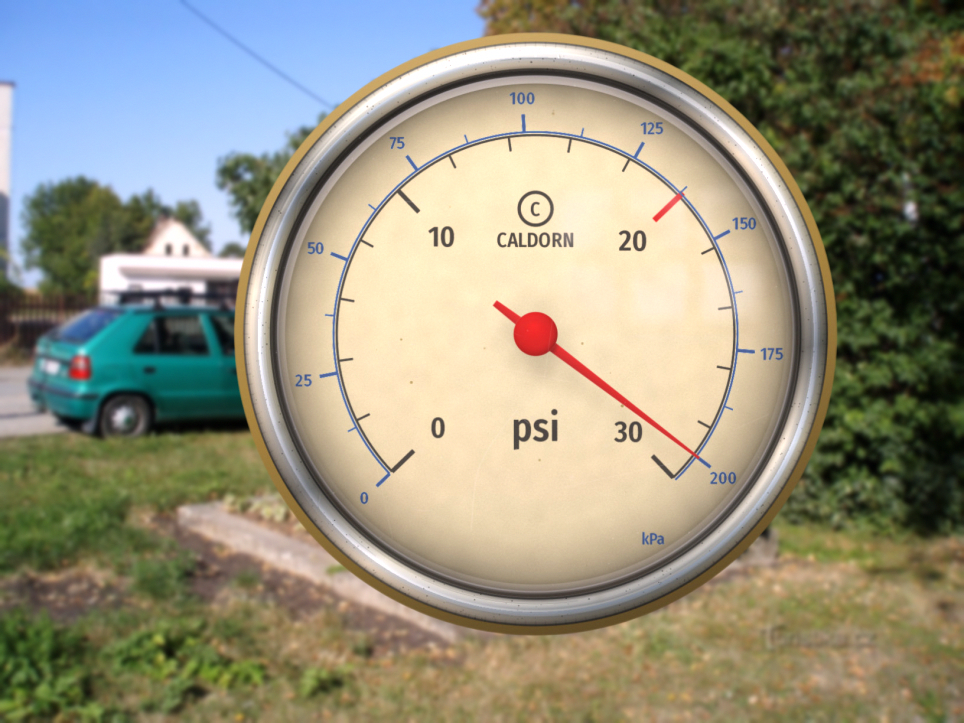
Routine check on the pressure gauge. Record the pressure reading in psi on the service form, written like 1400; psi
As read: 29; psi
